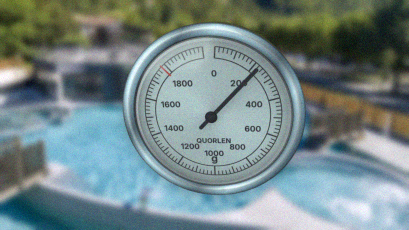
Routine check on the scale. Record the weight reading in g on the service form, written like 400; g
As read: 220; g
